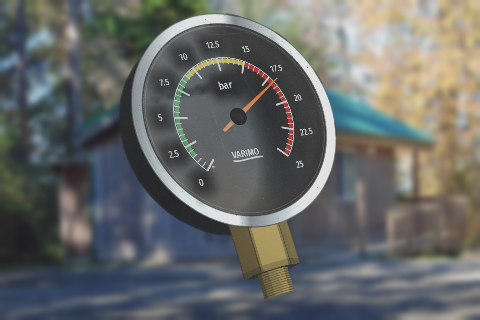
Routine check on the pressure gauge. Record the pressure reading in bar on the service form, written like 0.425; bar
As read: 18; bar
